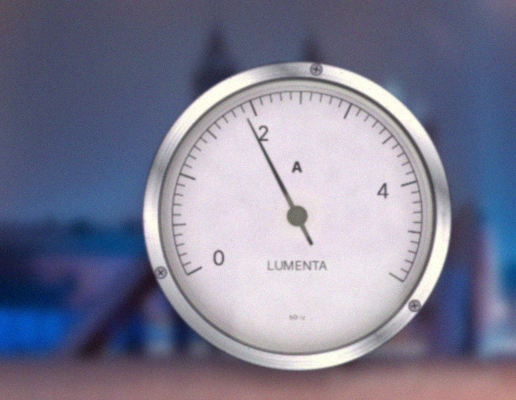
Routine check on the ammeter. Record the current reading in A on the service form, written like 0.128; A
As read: 1.9; A
